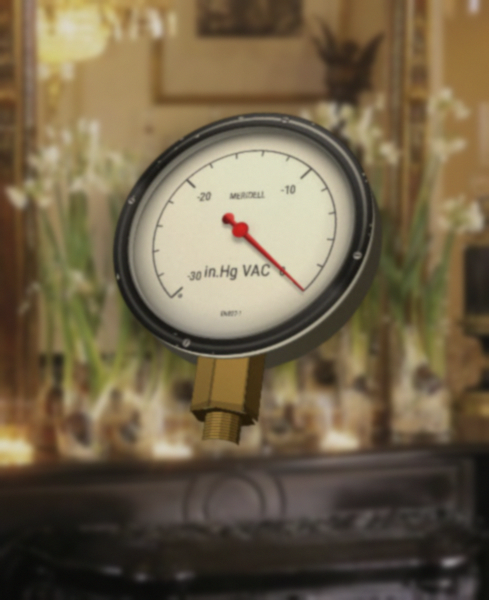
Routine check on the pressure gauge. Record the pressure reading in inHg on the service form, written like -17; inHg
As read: 0; inHg
